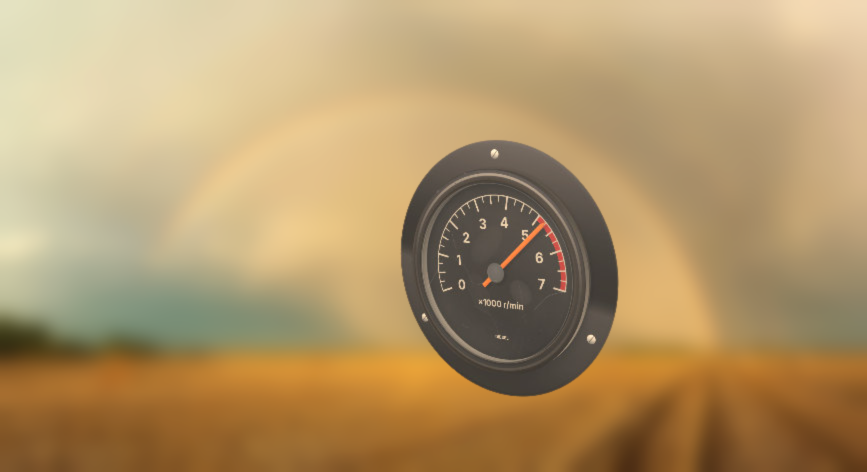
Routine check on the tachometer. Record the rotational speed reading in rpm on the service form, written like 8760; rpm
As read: 5250; rpm
